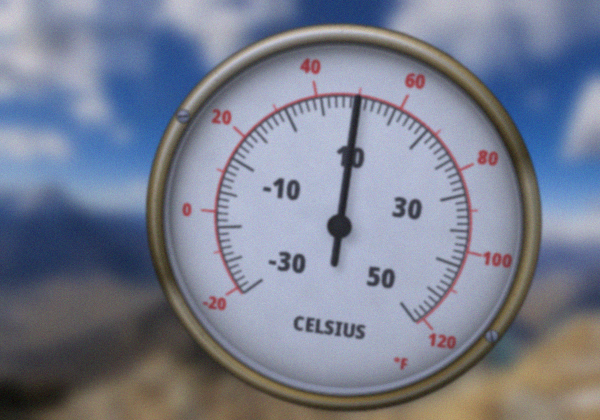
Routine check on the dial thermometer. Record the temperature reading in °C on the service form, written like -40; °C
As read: 10; °C
